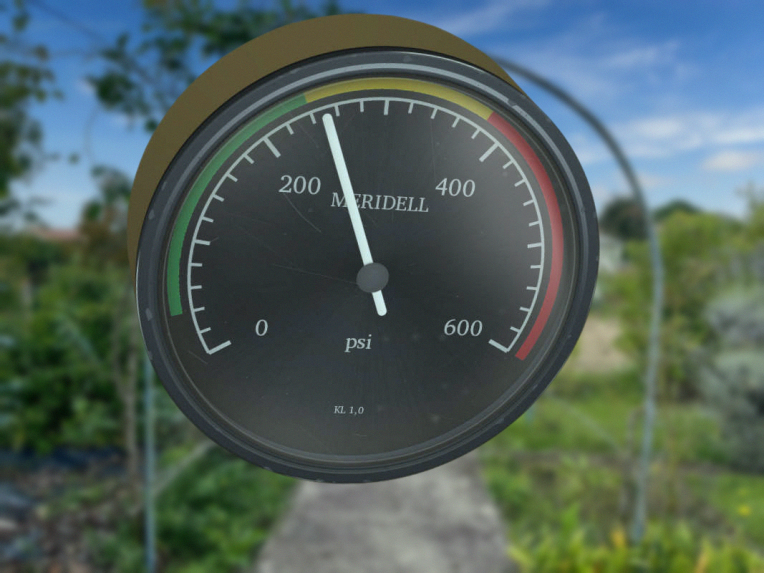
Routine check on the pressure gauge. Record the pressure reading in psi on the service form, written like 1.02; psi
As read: 250; psi
